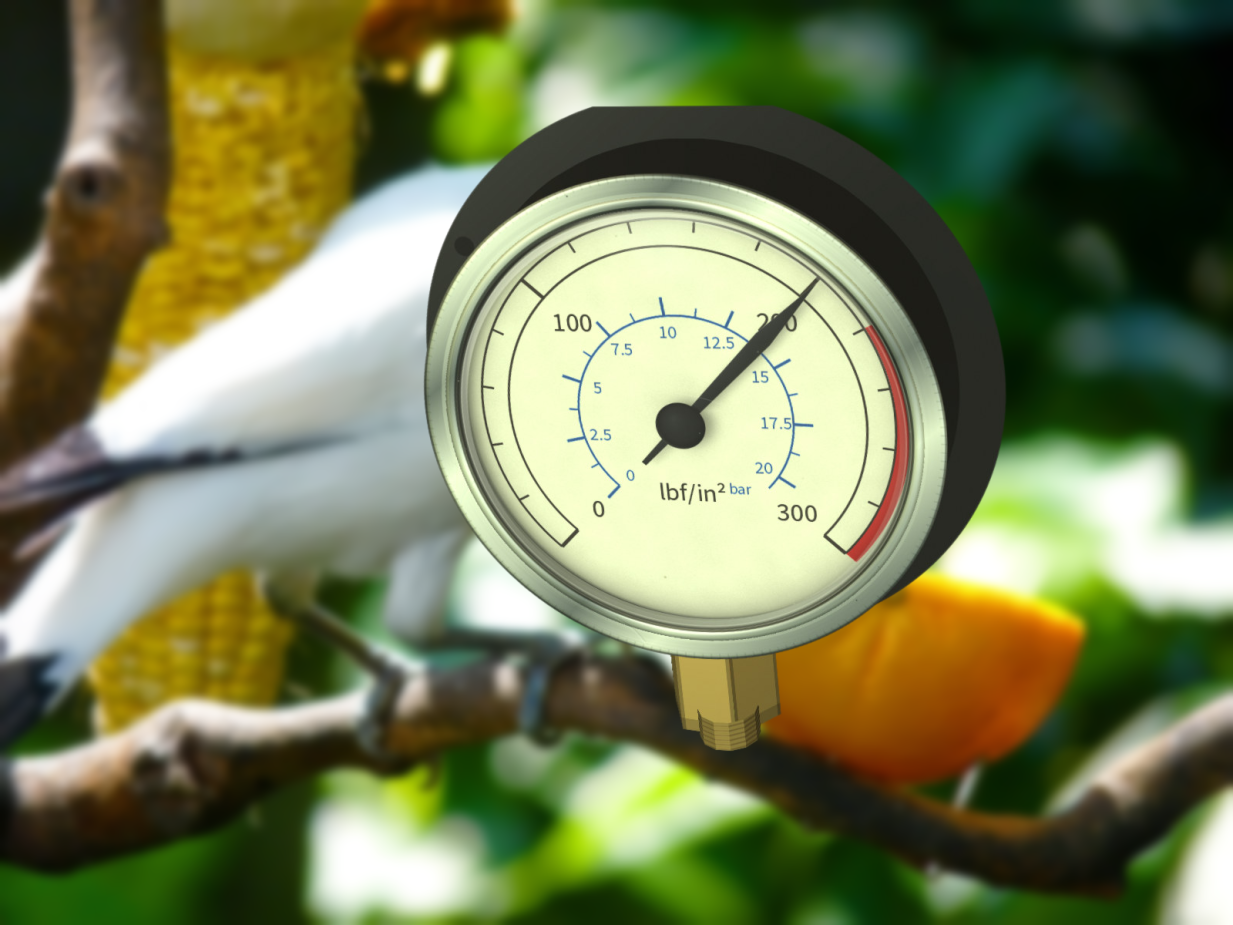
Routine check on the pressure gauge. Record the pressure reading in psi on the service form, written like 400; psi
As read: 200; psi
